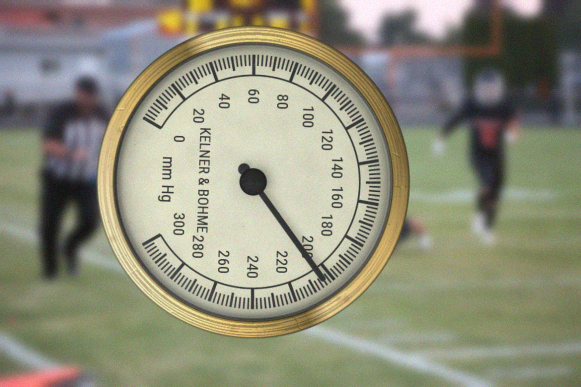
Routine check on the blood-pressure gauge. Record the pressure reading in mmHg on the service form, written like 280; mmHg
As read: 204; mmHg
